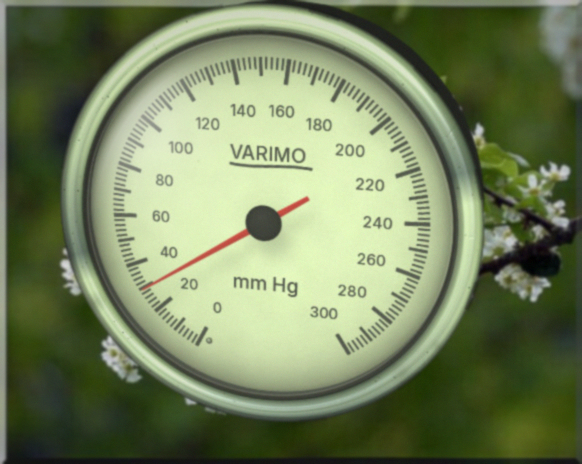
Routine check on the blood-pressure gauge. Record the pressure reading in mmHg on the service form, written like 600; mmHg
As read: 30; mmHg
